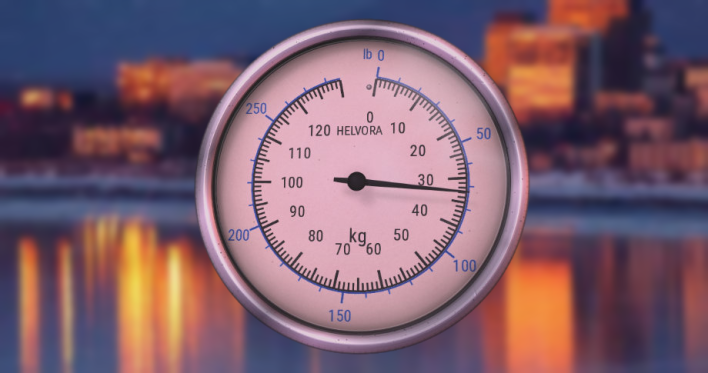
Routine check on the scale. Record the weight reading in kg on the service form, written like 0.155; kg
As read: 33; kg
